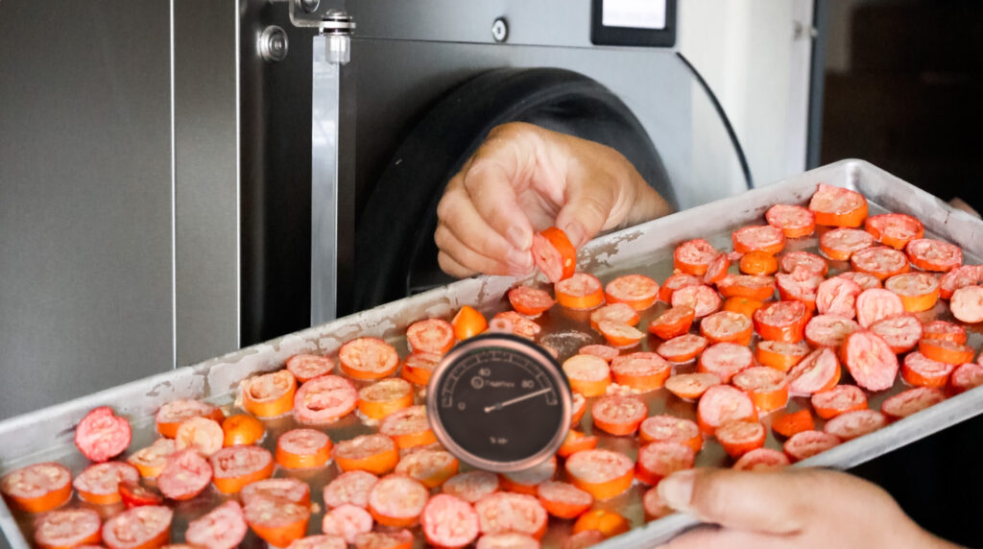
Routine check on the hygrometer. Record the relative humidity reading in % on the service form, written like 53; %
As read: 90; %
